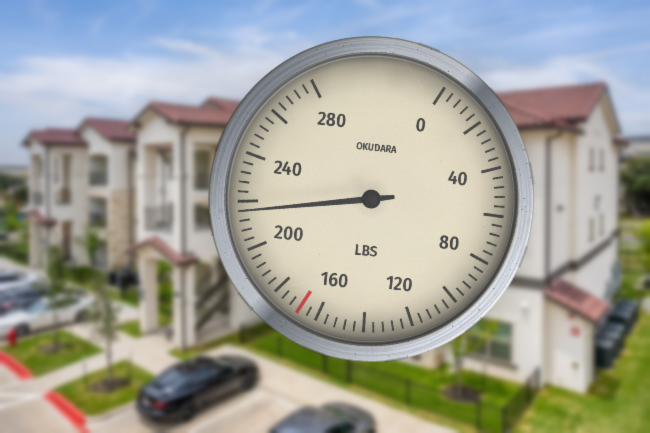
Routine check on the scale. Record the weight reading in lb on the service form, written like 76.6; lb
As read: 216; lb
